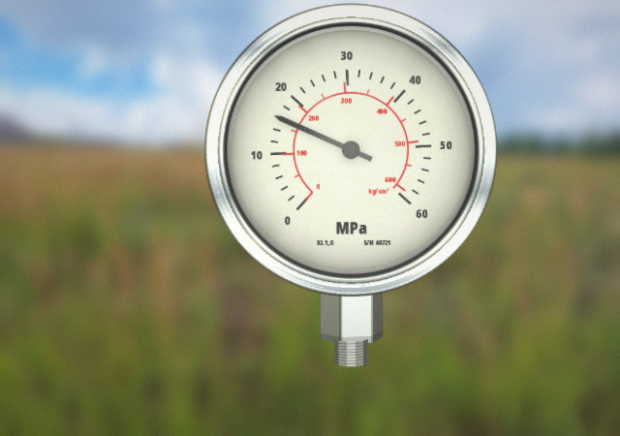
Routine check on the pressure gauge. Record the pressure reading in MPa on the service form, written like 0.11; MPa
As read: 16; MPa
